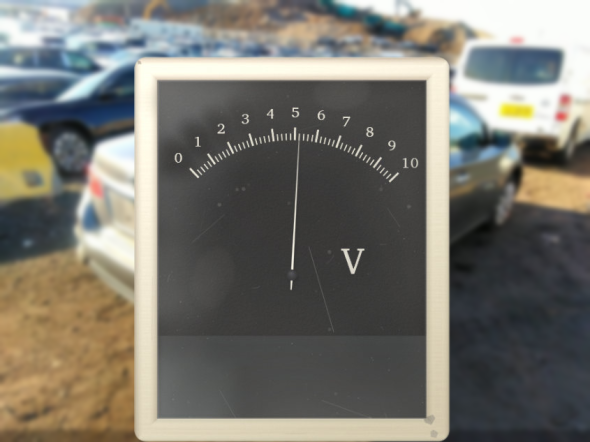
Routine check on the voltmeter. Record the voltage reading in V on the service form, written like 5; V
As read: 5.2; V
